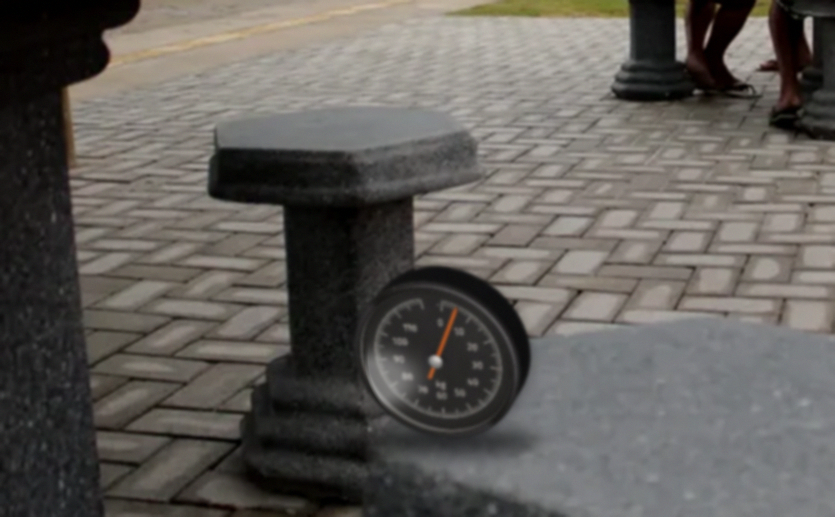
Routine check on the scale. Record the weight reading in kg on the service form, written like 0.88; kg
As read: 5; kg
